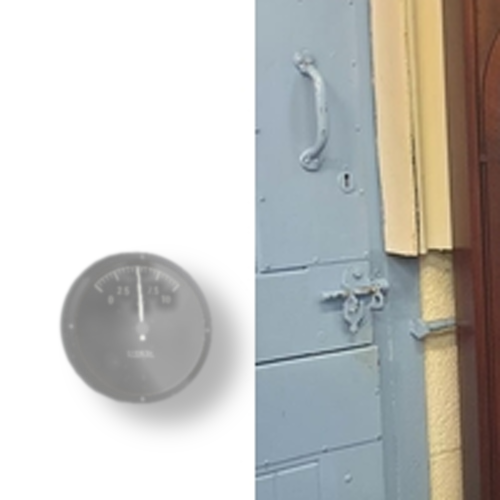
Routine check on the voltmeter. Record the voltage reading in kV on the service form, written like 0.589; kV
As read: 5; kV
